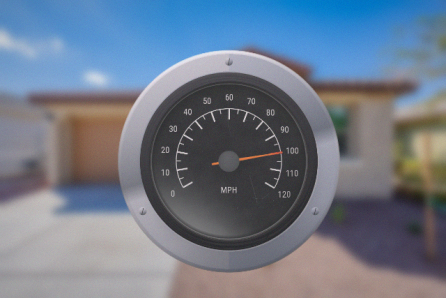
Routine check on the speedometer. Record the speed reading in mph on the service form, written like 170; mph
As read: 100; mph
